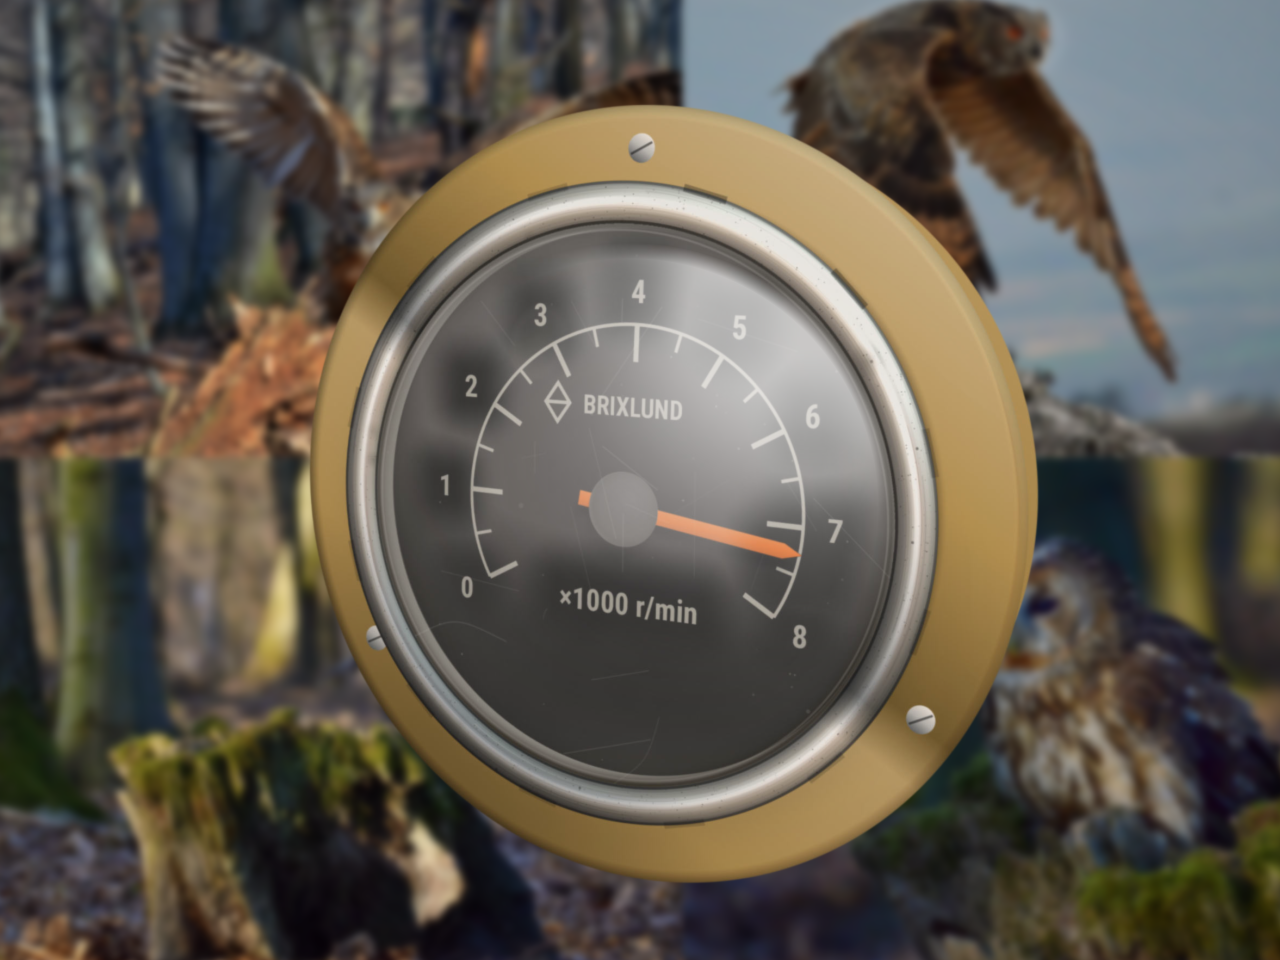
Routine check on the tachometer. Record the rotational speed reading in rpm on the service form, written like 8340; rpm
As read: 7250; rpm
